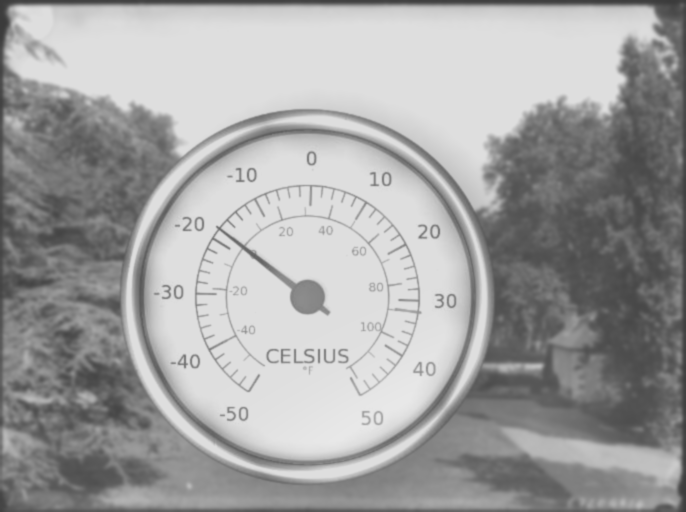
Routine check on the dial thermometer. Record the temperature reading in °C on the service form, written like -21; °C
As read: -18; °C
